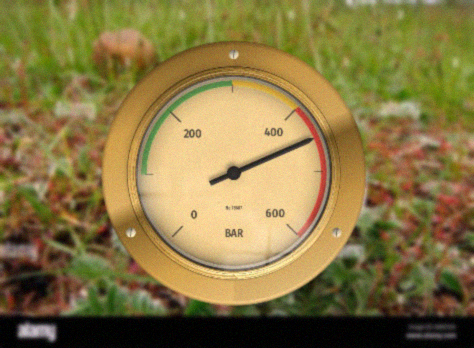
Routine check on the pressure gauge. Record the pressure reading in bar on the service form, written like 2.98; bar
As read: 450; bar
